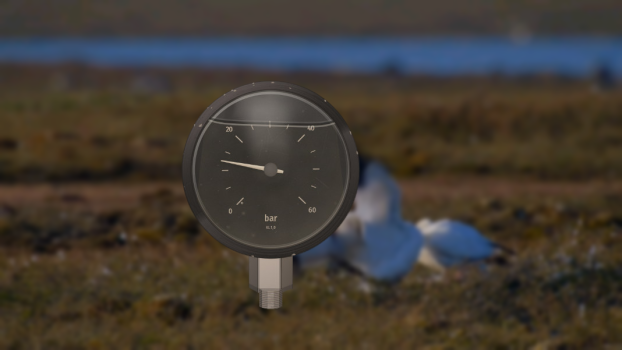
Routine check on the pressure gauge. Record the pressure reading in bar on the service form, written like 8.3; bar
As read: 12.5; bar
